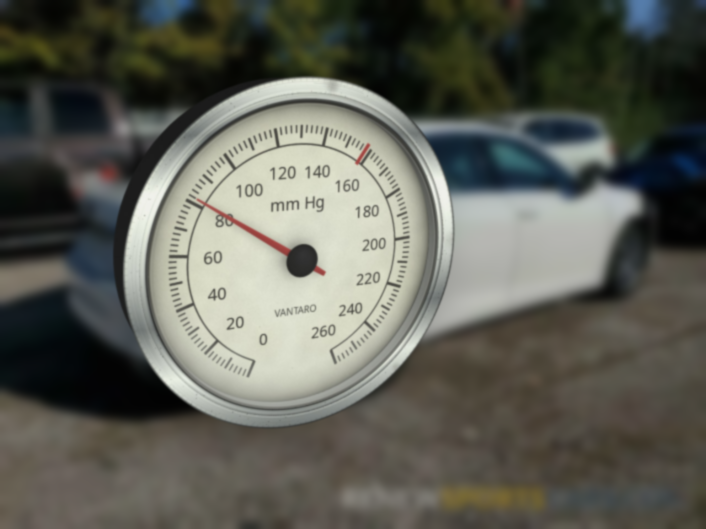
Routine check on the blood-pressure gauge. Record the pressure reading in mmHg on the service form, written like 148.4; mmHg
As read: 82; mmHg
